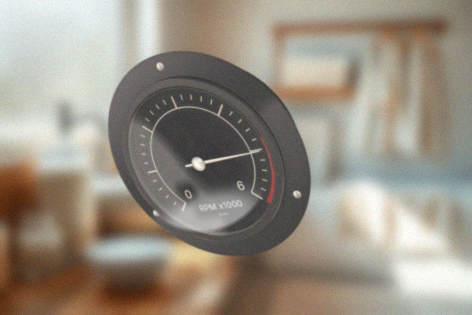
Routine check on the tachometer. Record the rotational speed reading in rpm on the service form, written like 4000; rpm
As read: 5000; rpm
